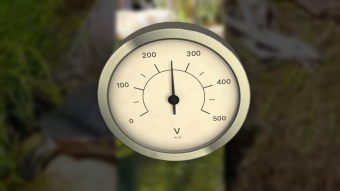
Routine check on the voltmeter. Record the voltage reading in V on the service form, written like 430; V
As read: 250; V
